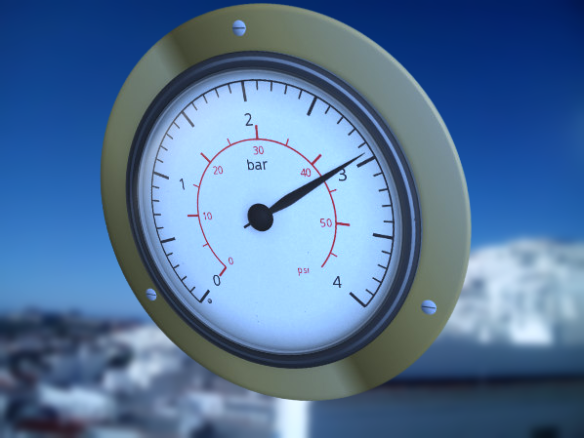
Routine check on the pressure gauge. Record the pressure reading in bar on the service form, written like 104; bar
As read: 2.95; bar
